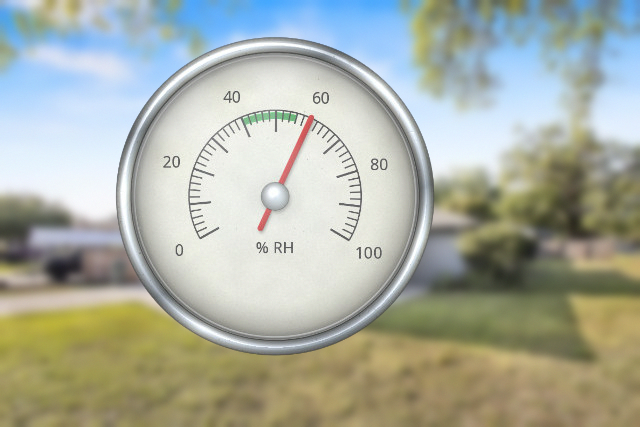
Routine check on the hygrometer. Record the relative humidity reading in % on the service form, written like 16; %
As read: 60; %
